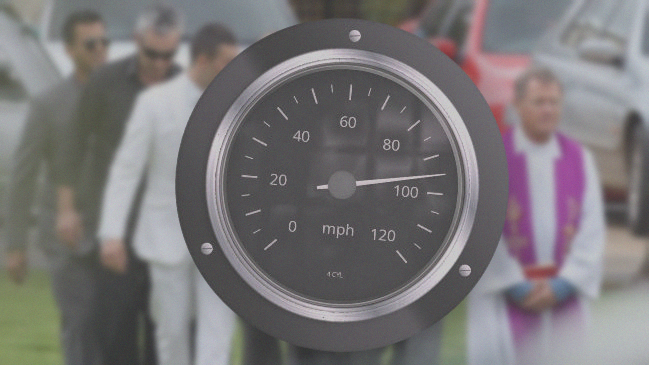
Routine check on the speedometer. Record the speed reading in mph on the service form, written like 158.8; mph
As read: 95; mph
